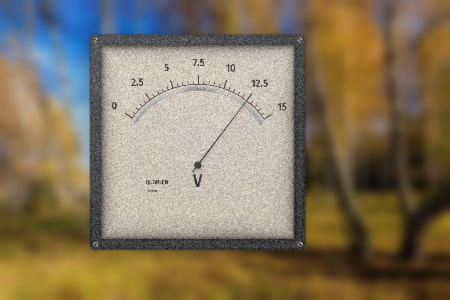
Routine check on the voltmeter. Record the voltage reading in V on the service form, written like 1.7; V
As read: 12.5; V
